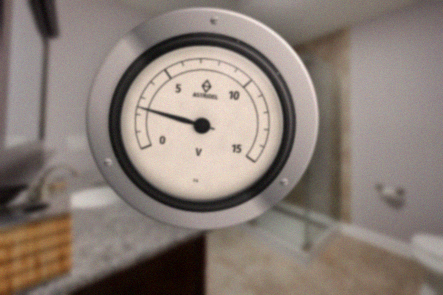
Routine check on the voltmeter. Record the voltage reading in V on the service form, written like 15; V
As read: 2.5; V
